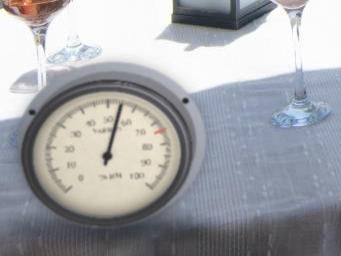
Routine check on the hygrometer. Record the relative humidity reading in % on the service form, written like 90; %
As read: 55; %
